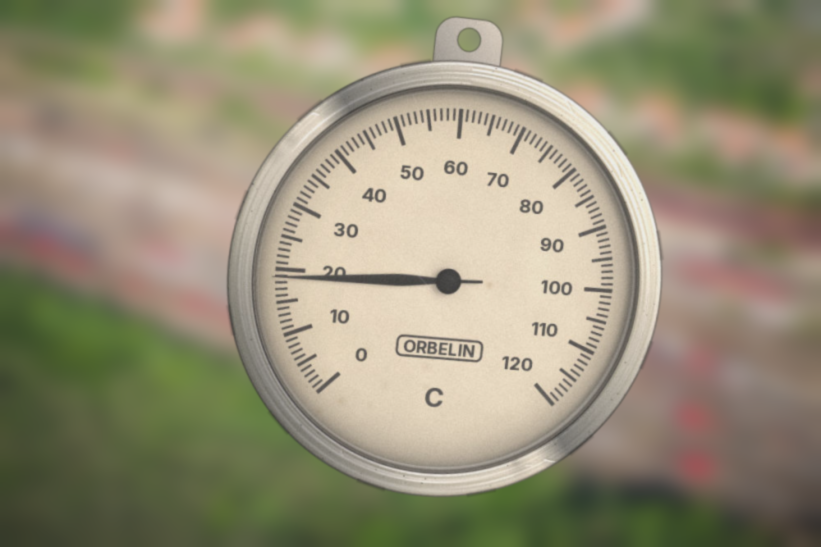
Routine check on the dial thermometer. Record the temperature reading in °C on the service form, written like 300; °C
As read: 19; °C
